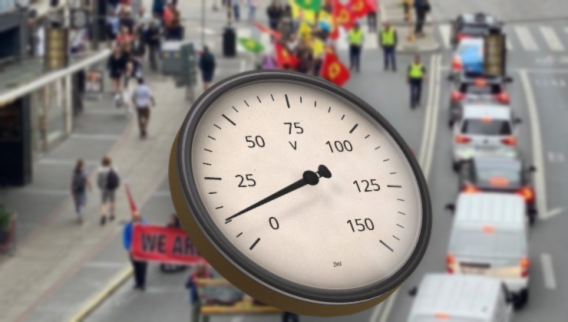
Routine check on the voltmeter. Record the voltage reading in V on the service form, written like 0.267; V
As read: 10; V
